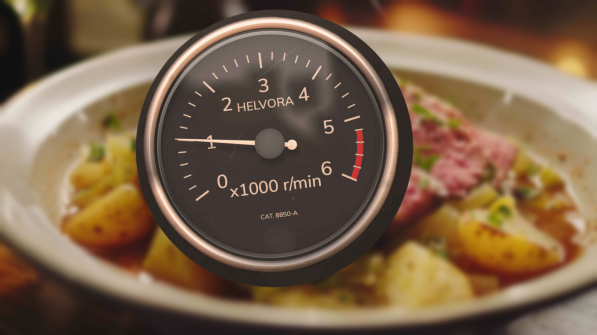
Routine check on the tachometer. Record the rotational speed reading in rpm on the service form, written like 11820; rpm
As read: 1000; rpm
